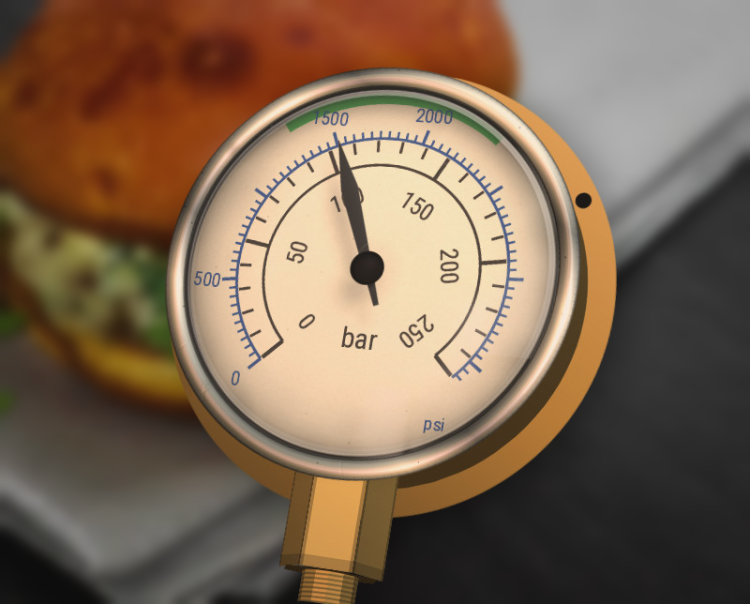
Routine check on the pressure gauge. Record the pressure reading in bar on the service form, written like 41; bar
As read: 105; bar
